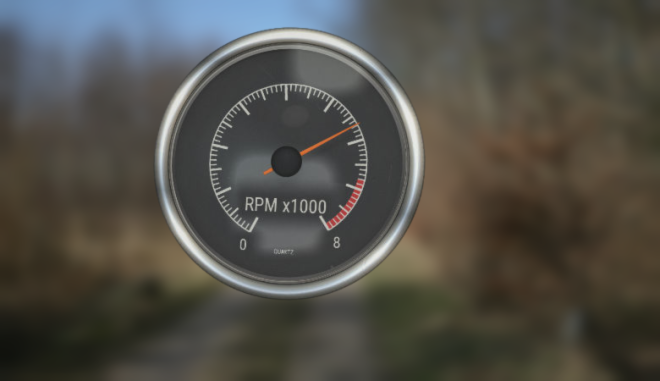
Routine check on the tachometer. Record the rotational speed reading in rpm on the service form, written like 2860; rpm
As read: 5700; rpm
